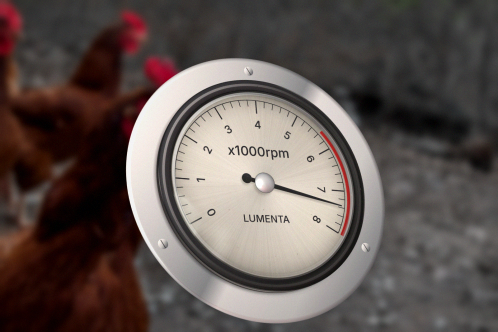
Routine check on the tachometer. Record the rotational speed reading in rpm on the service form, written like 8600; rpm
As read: 7400; rpm
